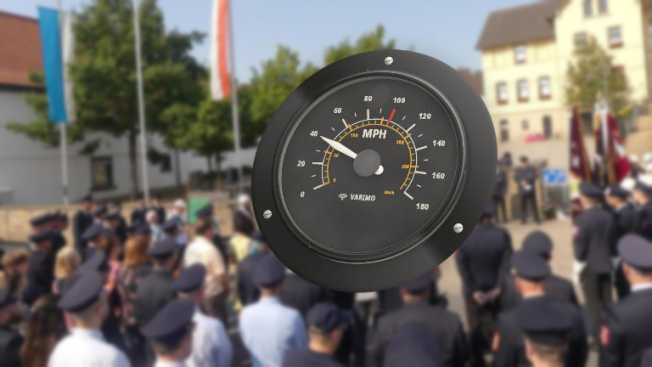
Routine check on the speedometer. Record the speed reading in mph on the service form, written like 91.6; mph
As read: 40; mph
